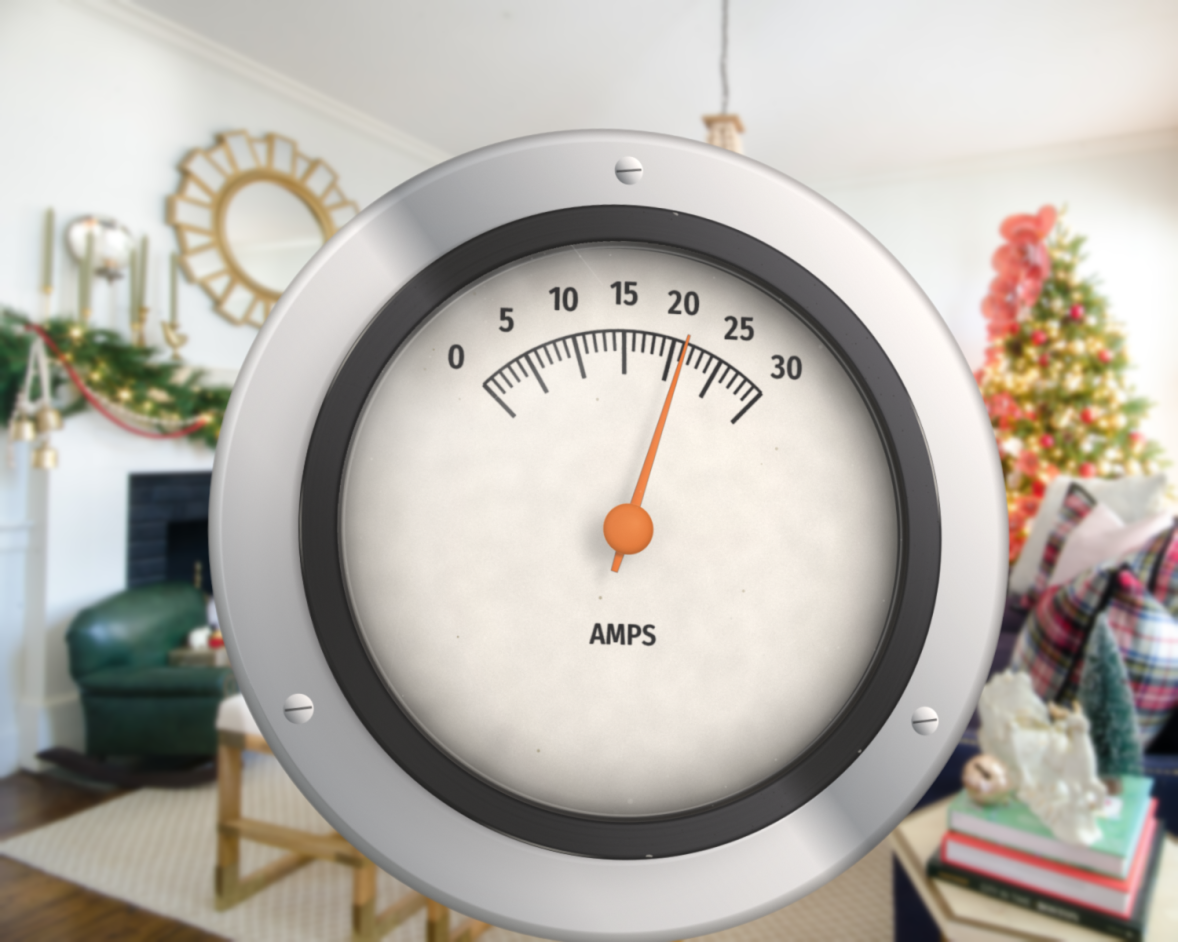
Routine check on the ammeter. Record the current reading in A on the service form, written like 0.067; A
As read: 21; A
